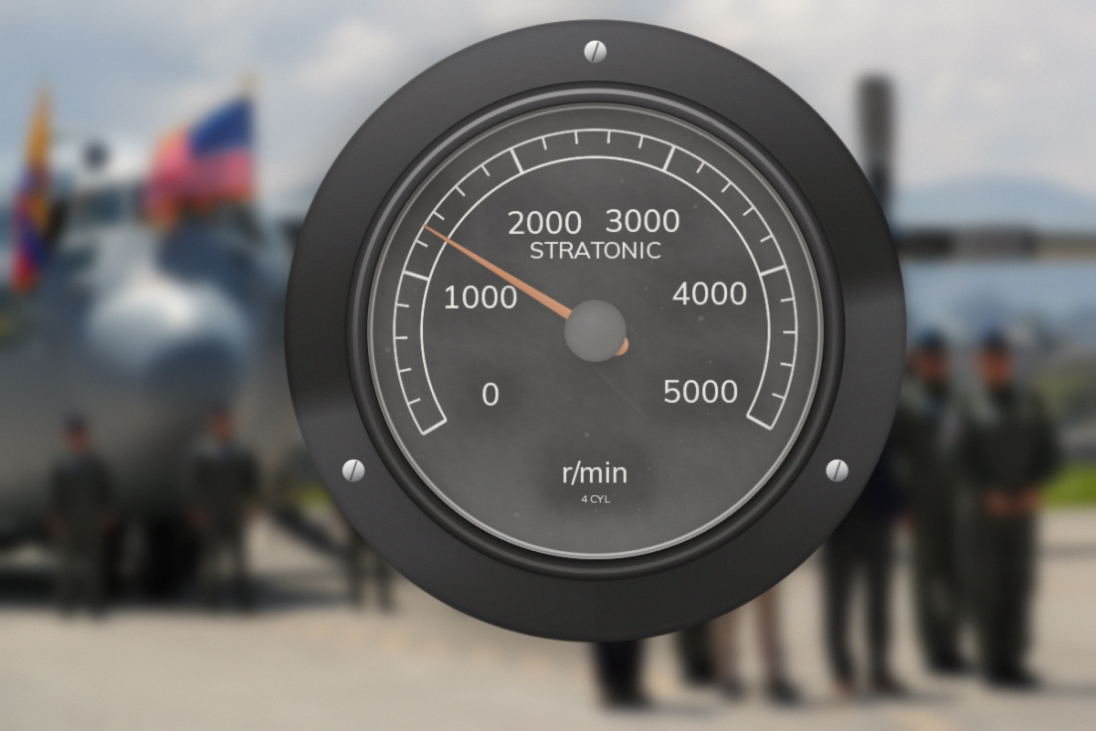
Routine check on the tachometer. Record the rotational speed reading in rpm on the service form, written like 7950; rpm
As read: 1300; rpm
